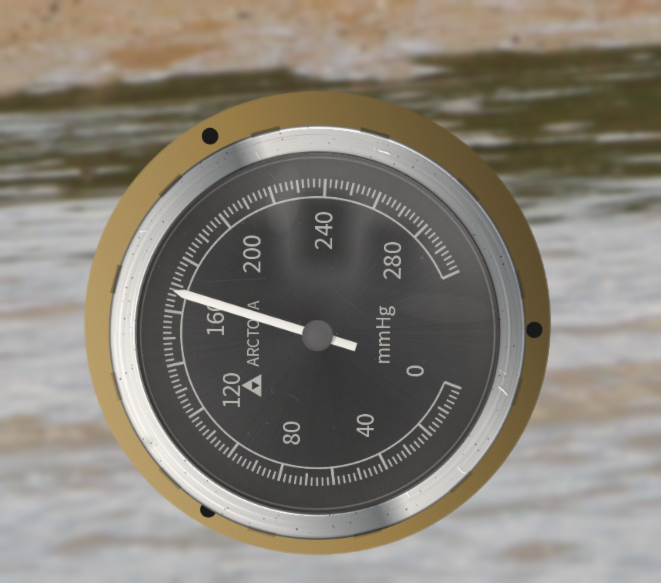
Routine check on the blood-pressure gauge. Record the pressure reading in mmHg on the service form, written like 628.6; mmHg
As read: 168; mmHg
